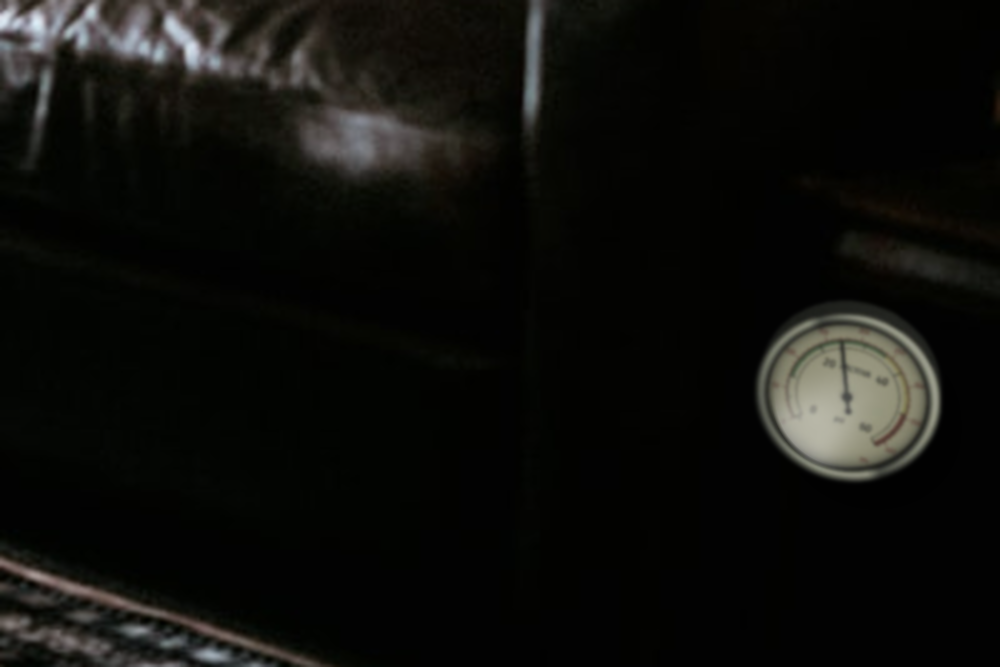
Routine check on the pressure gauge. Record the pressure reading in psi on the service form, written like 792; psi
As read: 25; psi
